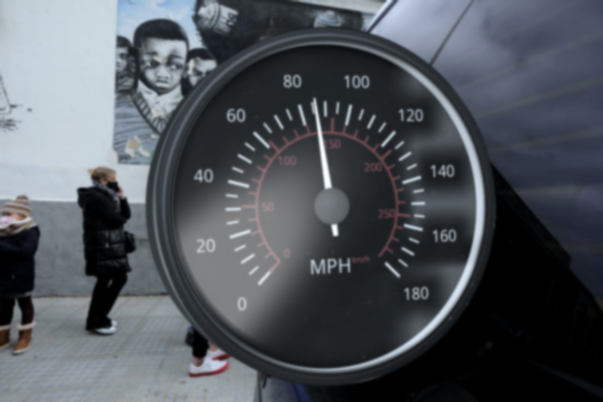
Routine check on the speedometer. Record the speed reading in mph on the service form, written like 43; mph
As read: 85; mph
